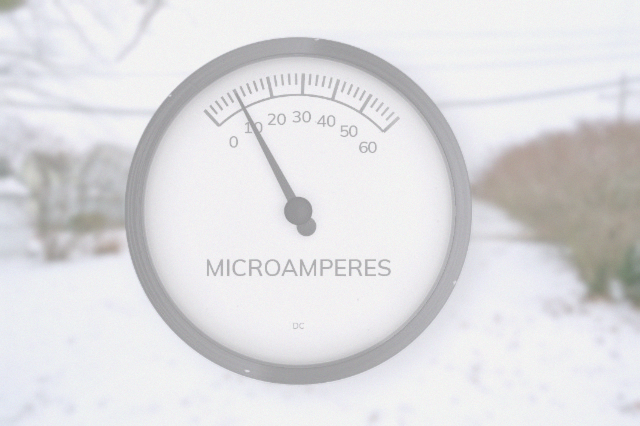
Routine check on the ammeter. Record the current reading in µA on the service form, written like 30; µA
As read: 10; µA
